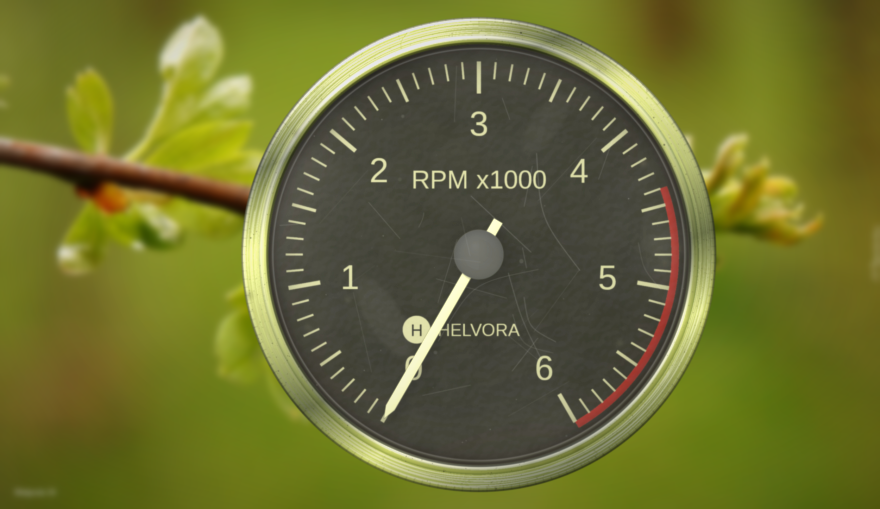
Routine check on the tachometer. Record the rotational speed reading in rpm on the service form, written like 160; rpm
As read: 0; rpm
